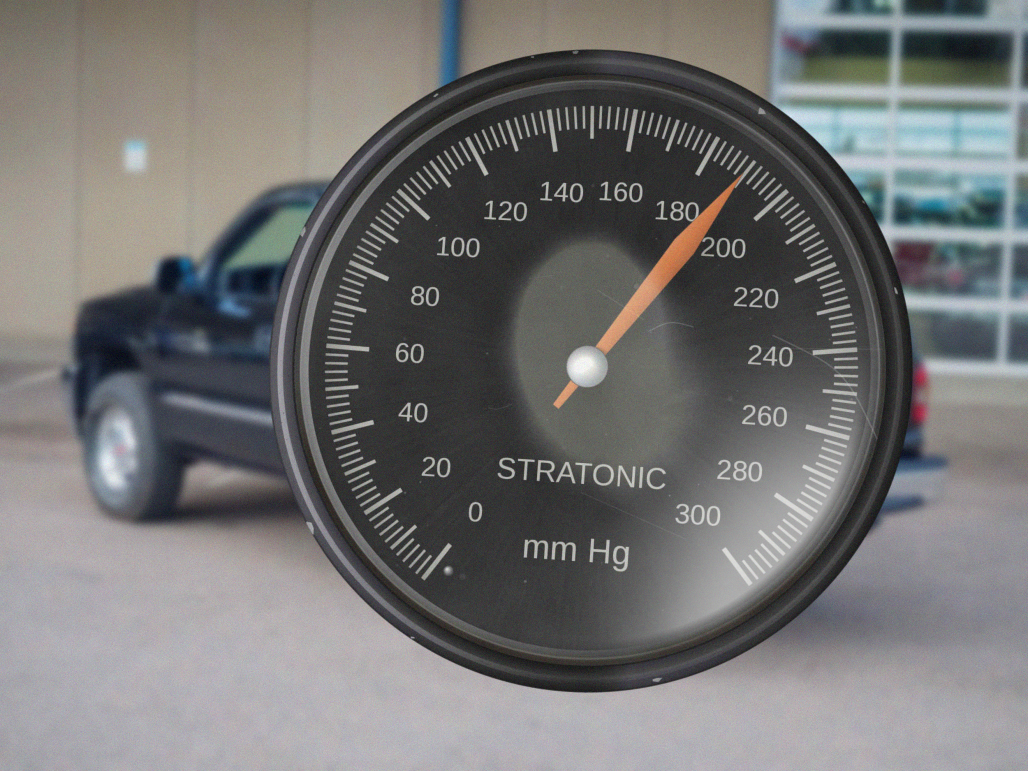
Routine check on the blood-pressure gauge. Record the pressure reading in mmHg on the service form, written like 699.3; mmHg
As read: 190; mmHg
